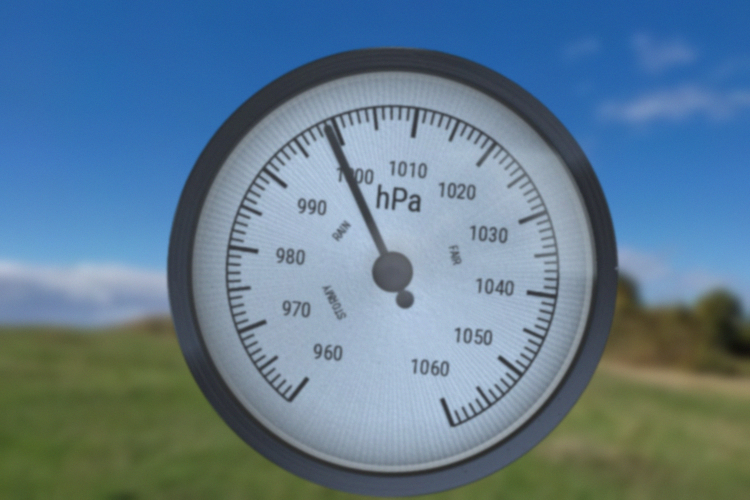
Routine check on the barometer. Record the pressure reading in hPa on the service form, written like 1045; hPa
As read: 999; hPa
